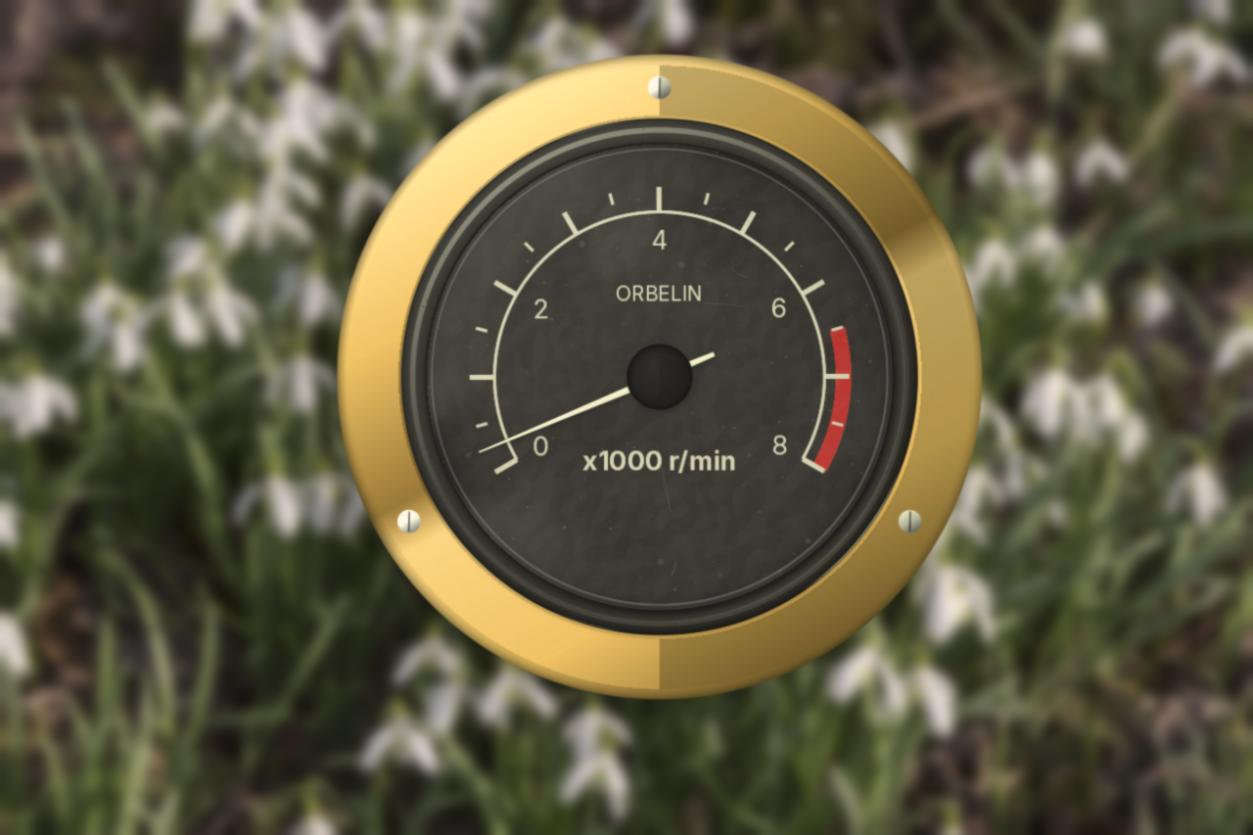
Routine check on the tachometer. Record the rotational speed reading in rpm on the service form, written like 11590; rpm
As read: 250; rpm
